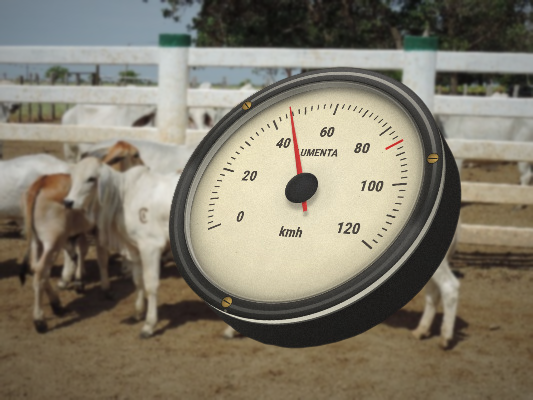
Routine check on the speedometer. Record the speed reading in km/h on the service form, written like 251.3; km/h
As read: 46; km/h
